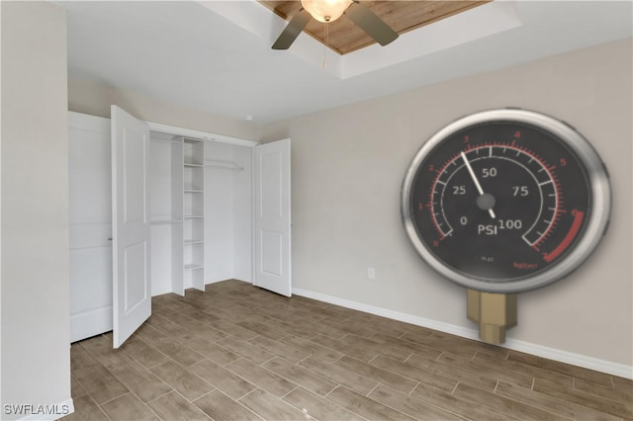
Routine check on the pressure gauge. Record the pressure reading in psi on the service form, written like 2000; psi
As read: 40; psi
